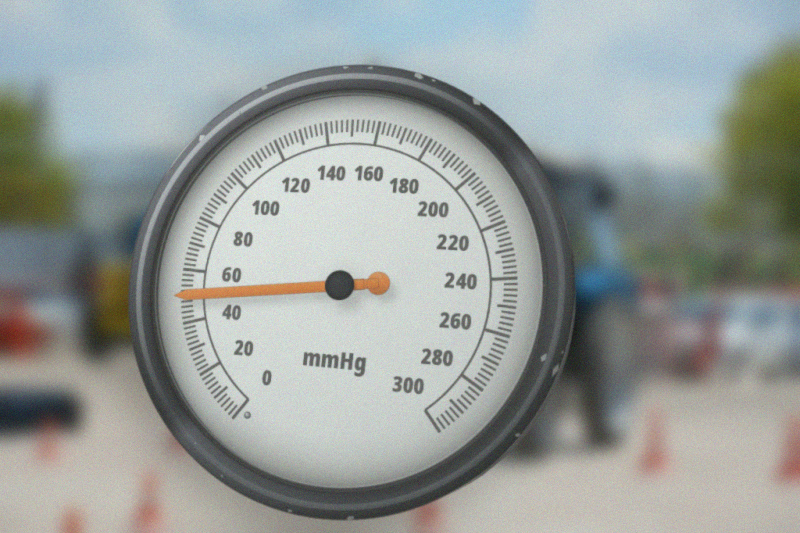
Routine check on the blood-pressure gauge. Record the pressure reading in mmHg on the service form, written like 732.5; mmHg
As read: 50; mmHg
